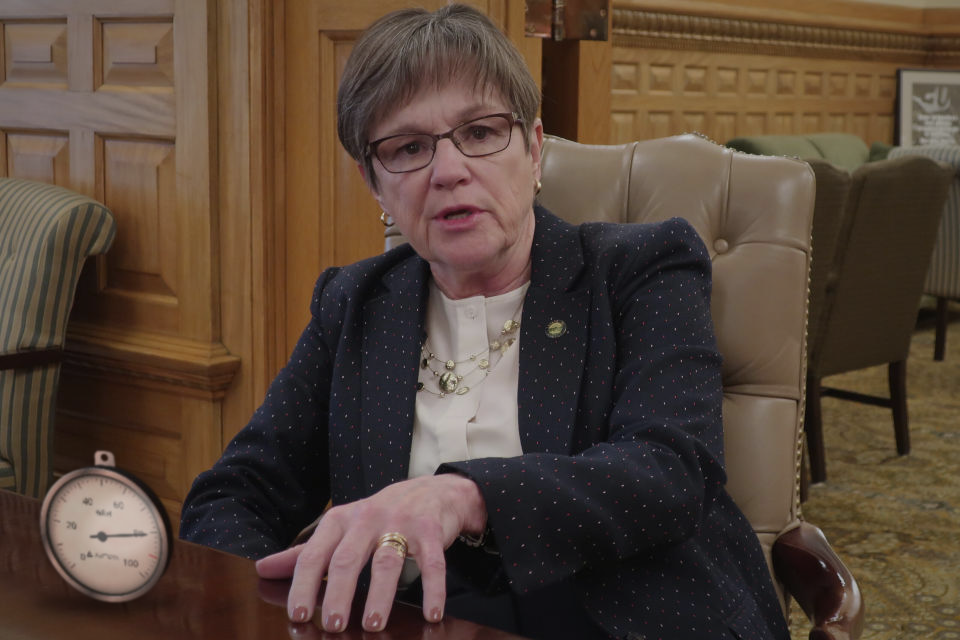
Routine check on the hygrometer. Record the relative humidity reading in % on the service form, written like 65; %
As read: 80; %
